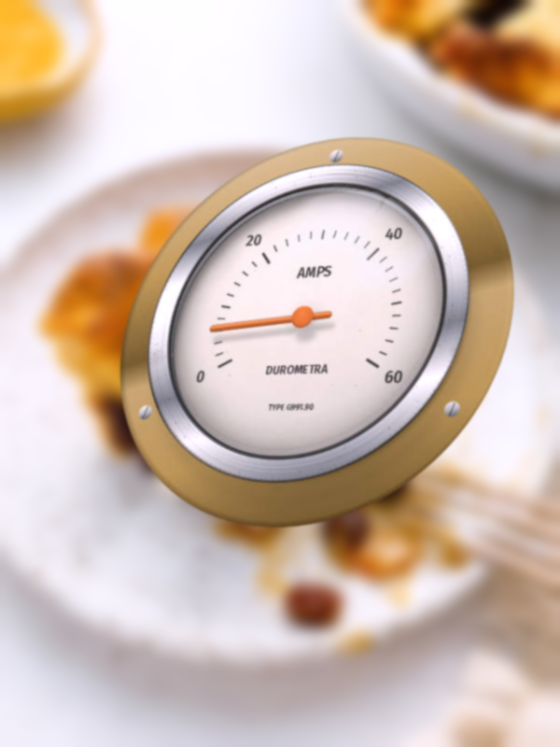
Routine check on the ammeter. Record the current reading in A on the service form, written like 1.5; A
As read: 6; A
